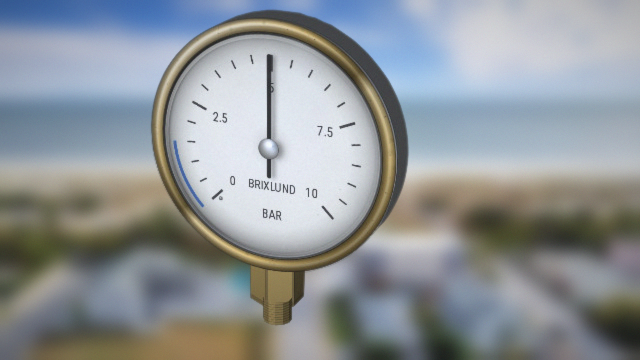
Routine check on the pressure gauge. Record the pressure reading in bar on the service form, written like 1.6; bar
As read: 5; bar
